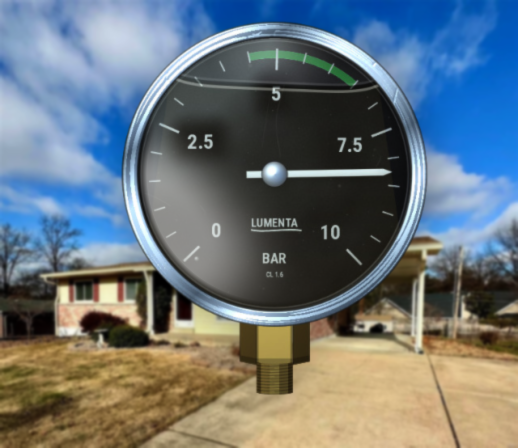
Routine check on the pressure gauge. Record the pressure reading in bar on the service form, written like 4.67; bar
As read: 8.25; bar
